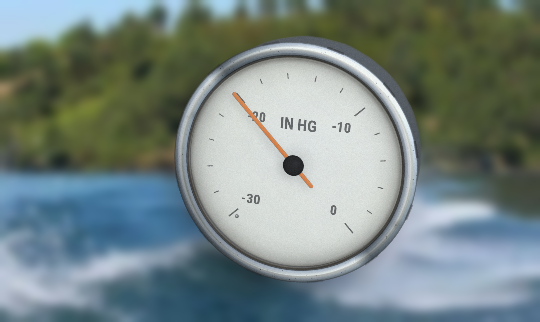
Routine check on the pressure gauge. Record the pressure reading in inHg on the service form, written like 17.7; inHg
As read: -20; inHg
